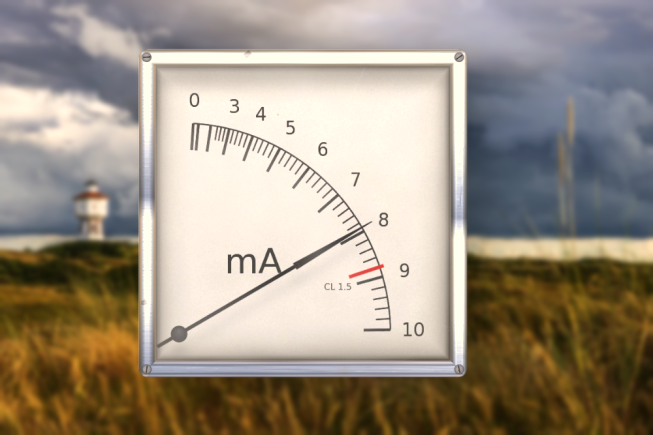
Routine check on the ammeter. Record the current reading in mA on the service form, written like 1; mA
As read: 7.9; mA
